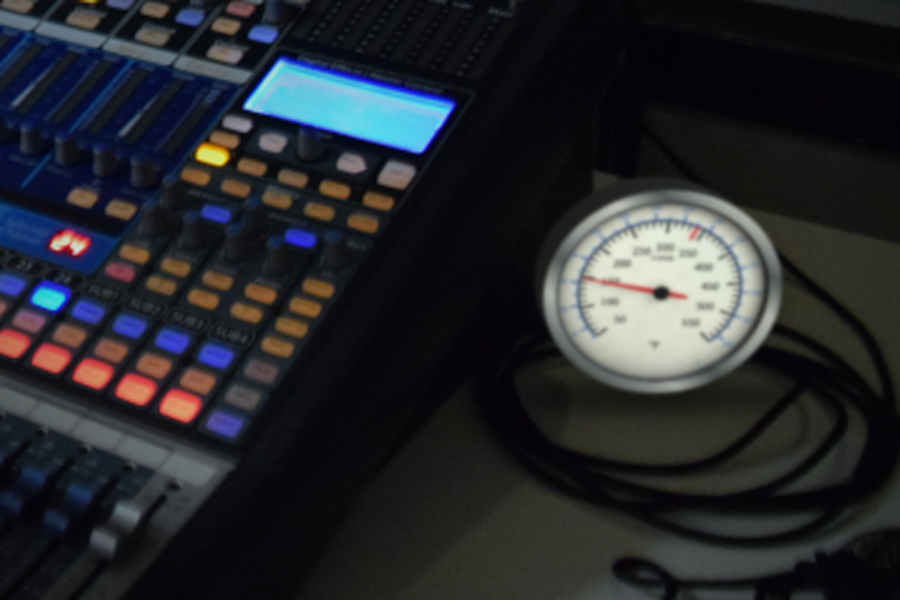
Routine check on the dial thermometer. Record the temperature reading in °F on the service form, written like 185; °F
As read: 150; °F
